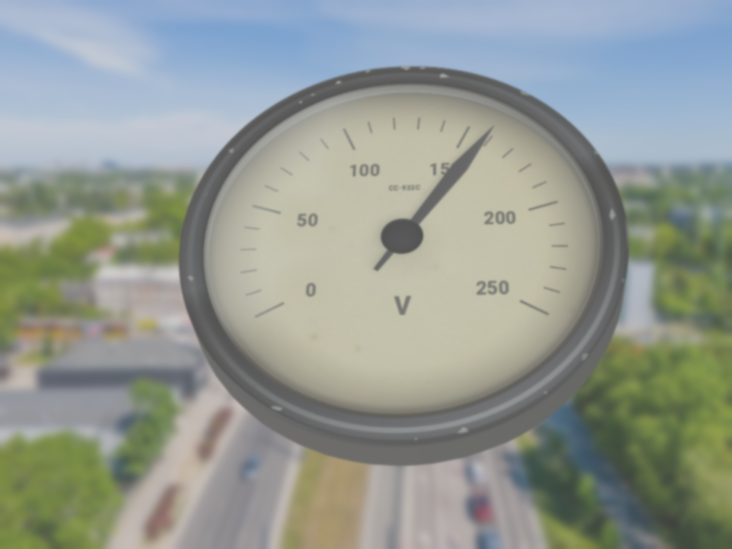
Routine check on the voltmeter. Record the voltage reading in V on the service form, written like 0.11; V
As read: 160; V
